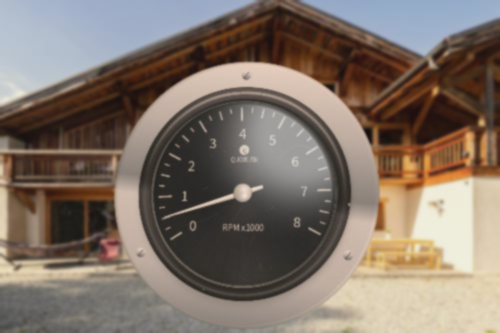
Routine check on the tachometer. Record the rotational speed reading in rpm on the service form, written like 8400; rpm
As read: 500; rpm
